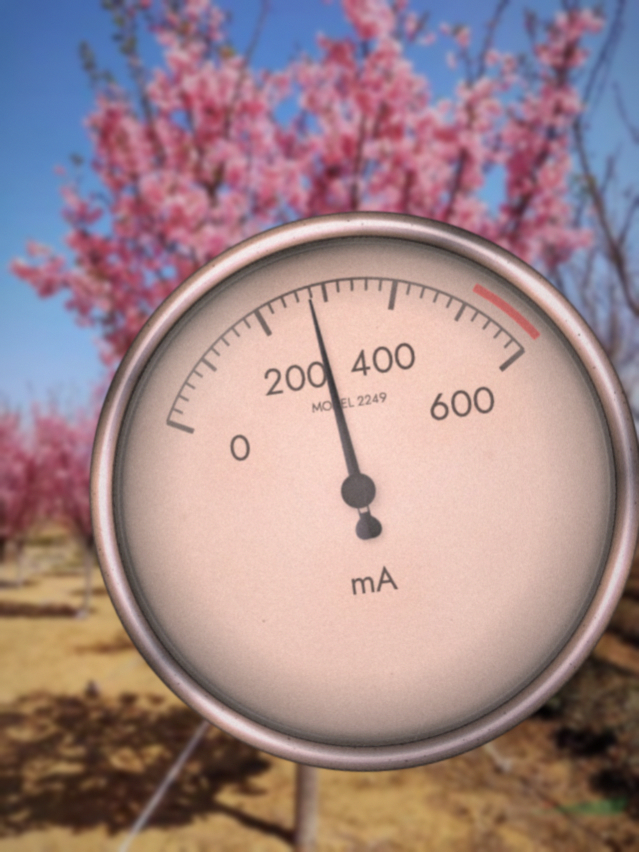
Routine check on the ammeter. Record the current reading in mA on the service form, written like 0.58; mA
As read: 280; mA
